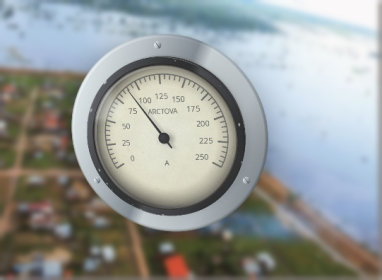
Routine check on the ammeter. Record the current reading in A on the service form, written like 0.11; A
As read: 90; A
